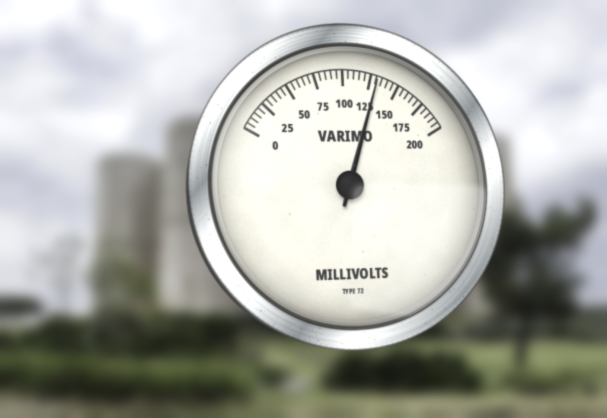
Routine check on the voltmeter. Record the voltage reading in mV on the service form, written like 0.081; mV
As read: 130; mV
